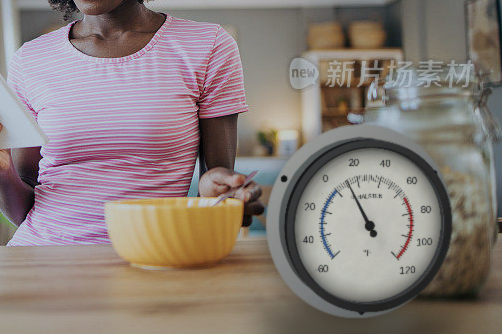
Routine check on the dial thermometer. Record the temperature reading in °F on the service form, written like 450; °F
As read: 10; °F
